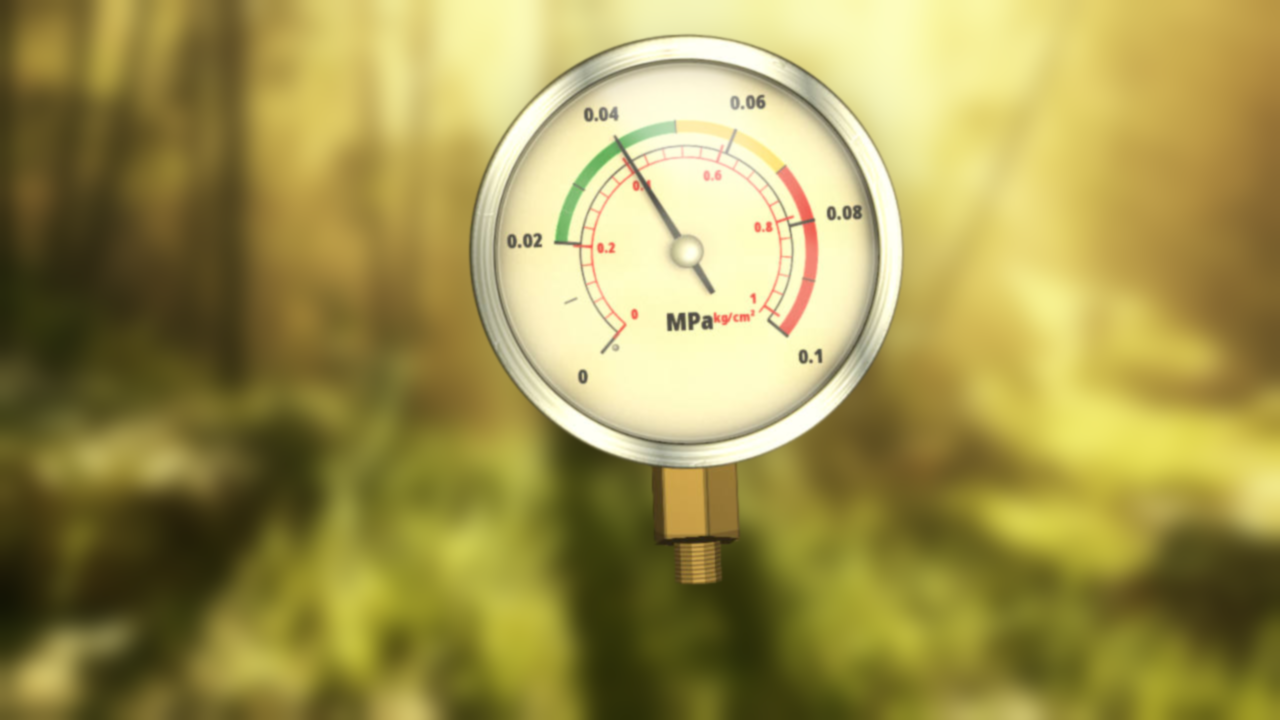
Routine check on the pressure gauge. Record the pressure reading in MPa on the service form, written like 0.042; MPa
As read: 0.04; MPa
